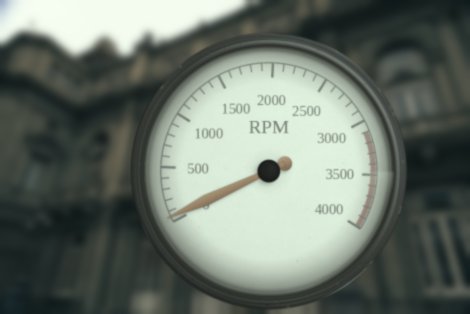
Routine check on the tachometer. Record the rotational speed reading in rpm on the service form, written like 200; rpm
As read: 50; rpm
